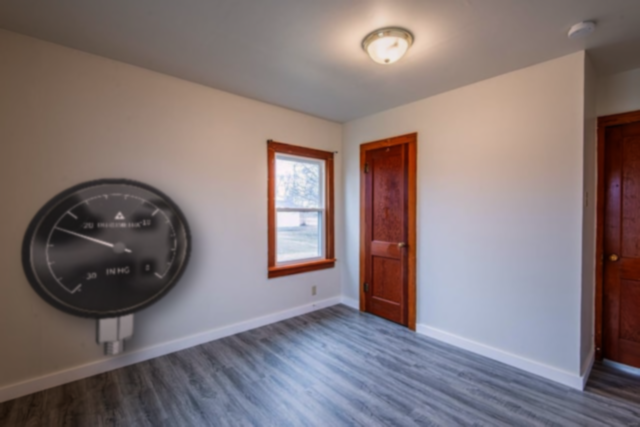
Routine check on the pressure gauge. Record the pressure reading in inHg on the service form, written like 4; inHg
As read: -22; inHg
